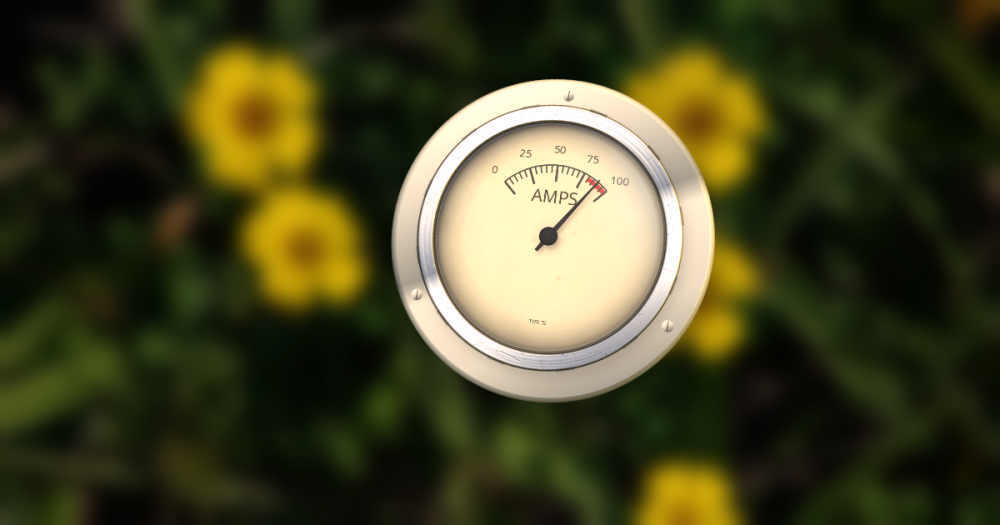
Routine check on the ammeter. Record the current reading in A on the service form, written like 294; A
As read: 90; A
